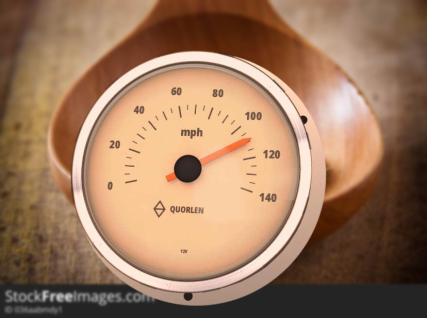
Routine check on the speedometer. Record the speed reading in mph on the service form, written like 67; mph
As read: 110; mph
